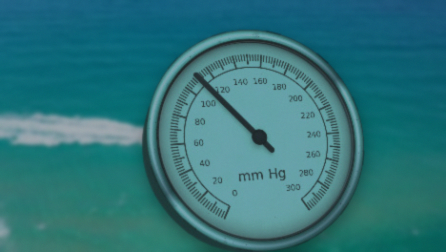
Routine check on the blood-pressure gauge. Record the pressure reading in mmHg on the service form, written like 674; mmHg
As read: 110; mmHg
